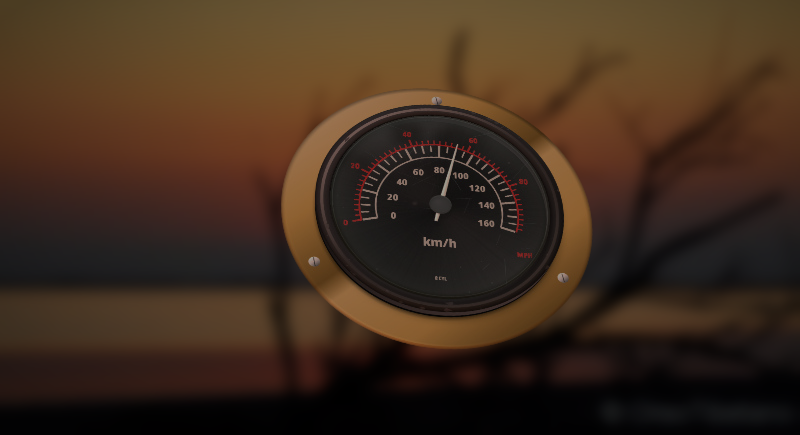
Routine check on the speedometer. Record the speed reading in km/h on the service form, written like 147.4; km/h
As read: 90; km/h
